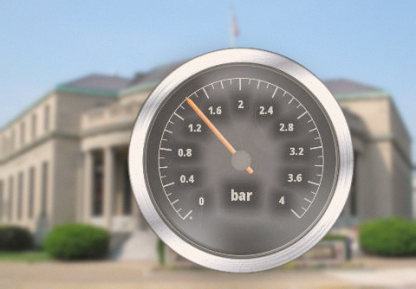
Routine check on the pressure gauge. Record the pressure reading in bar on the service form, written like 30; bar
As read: 1.4; bar
